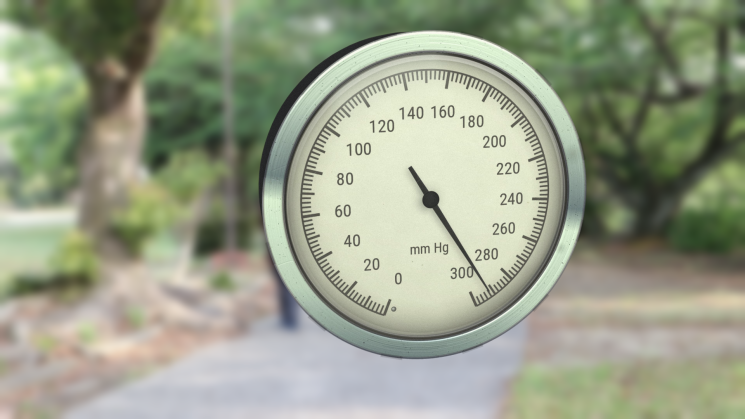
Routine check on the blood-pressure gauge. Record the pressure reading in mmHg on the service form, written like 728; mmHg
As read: 292; mmHg
